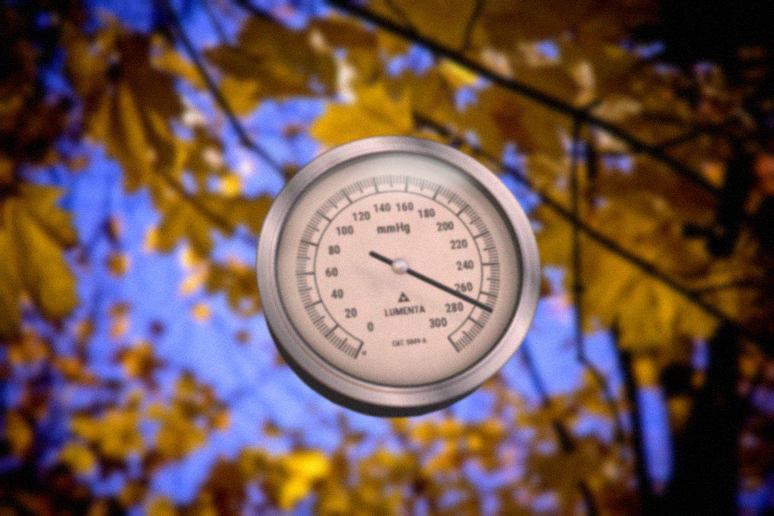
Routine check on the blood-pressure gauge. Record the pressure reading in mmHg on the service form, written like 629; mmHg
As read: 270; mmHg
